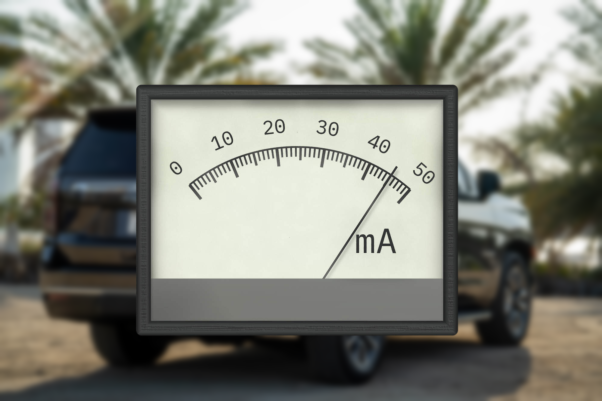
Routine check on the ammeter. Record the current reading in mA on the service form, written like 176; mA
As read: 45; mA
